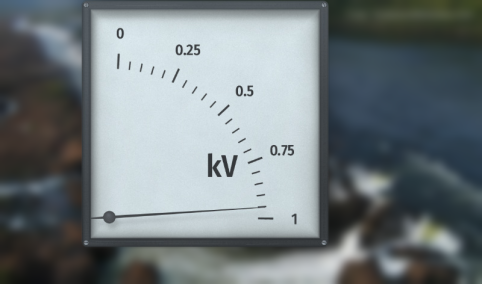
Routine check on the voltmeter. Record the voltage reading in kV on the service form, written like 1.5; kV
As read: 0.95; kV
